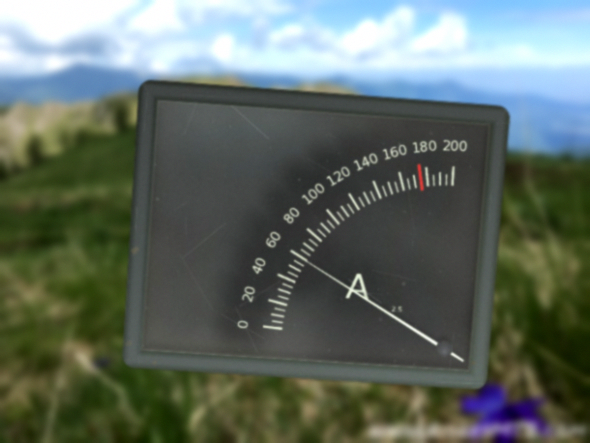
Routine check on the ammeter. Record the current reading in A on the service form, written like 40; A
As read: 60; A
